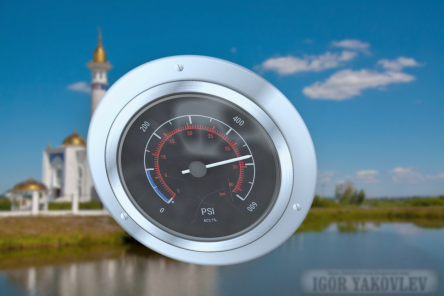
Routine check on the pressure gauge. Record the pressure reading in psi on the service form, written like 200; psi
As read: 475; psi
